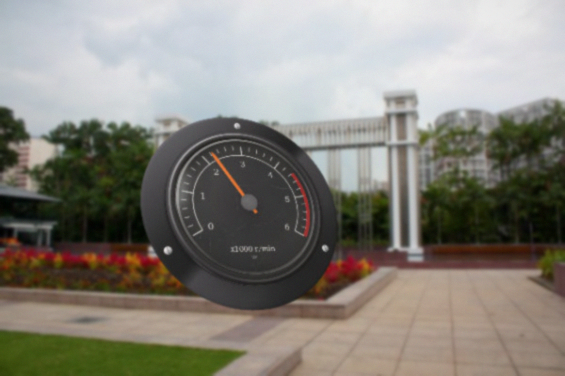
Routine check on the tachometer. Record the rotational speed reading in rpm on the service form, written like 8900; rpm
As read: 2200; rpm
